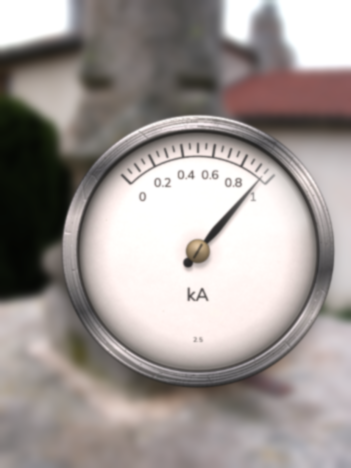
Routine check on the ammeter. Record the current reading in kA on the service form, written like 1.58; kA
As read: 0.95; kA
